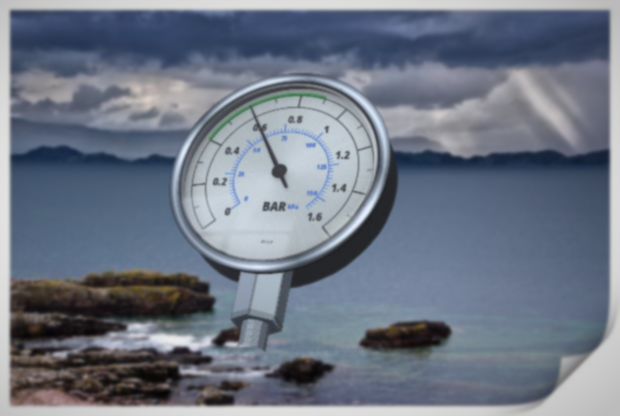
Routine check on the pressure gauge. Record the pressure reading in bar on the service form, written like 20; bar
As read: 0.6; bar
